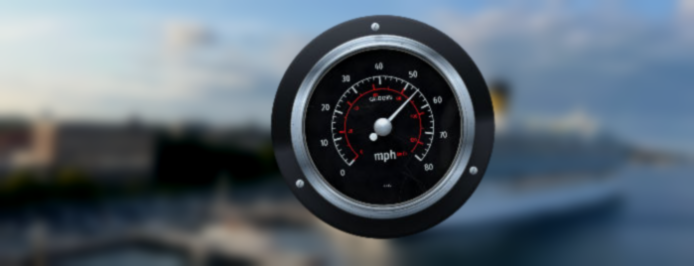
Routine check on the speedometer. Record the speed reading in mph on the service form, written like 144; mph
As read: 54; mph
